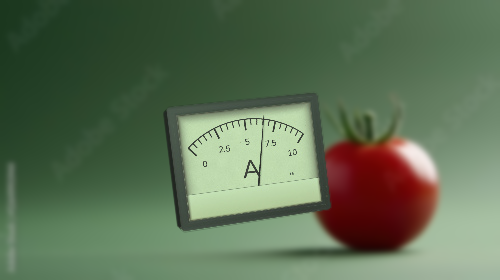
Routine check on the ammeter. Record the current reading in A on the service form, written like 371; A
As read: 6.5; A
